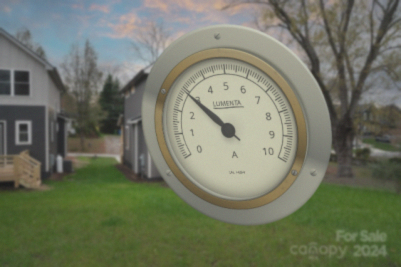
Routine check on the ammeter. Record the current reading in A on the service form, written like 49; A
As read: 3; A
